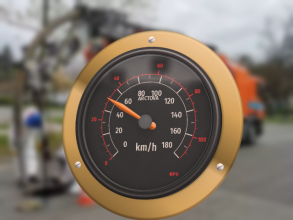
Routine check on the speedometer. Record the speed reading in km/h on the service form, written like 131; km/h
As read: 50; km/h
